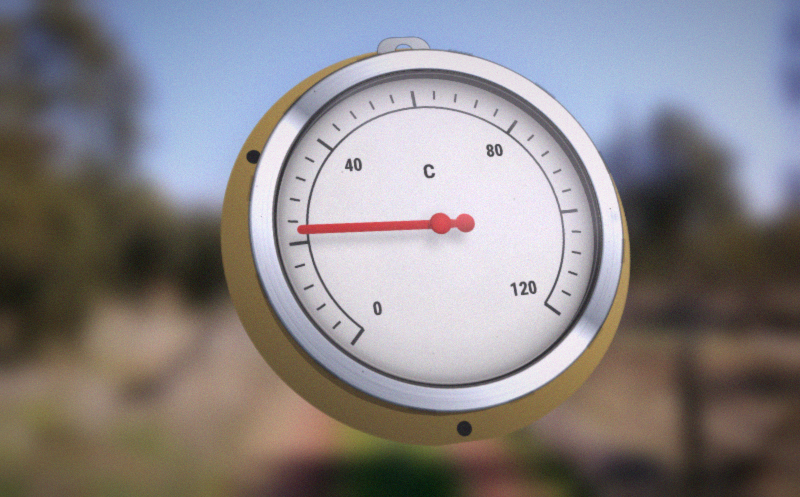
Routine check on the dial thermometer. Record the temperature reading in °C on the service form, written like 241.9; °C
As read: 22; °C
